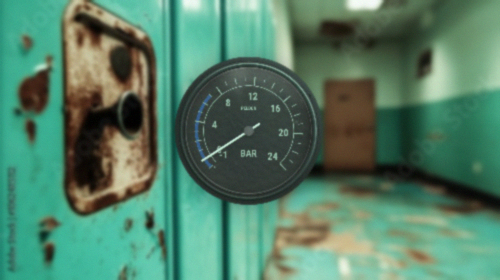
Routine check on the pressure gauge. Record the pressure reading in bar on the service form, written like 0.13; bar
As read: 0; bar
